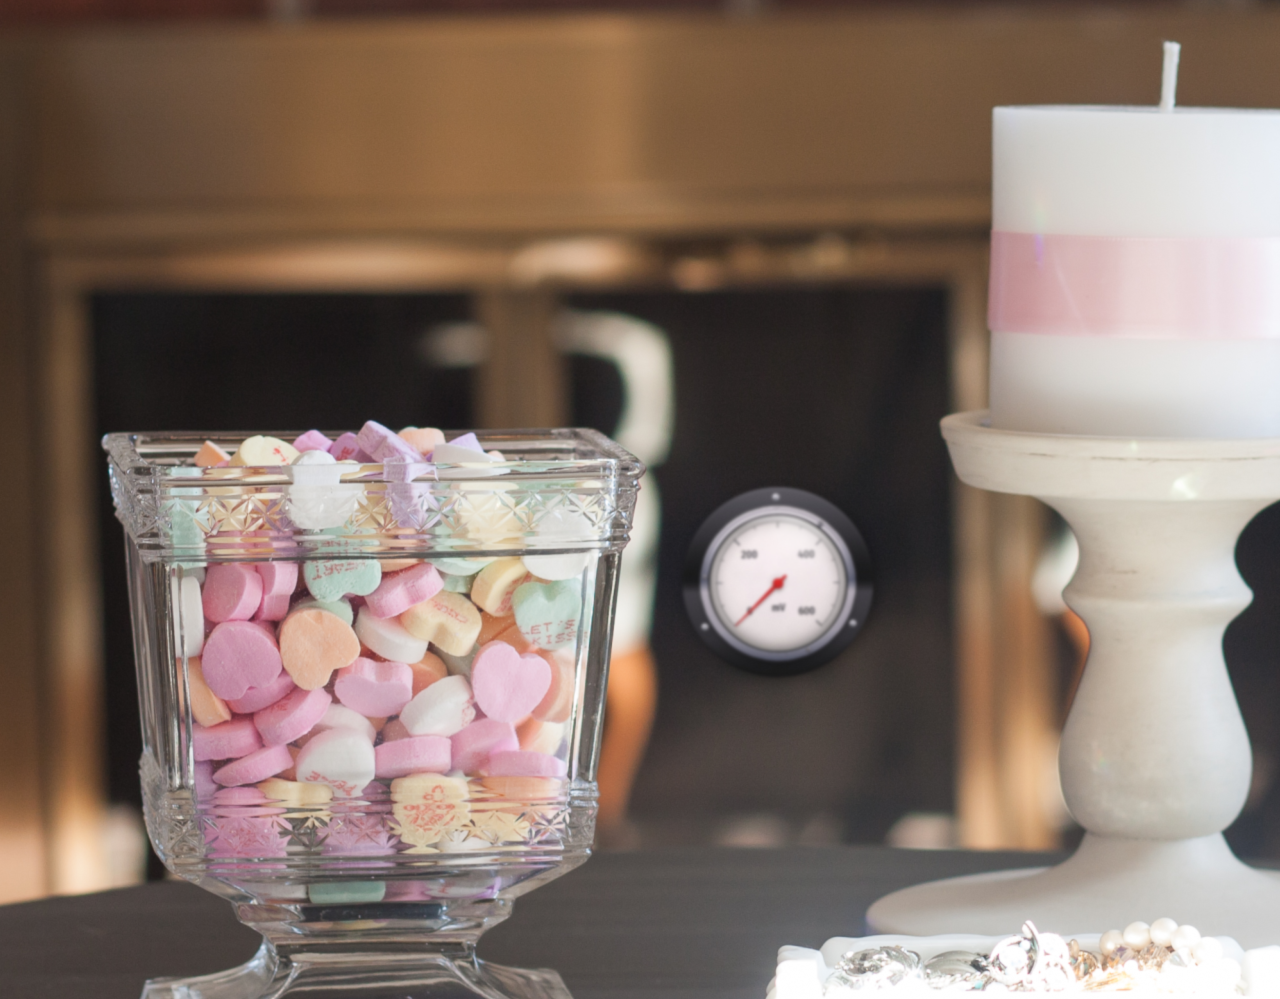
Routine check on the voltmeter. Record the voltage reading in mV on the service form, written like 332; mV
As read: 0; mV
